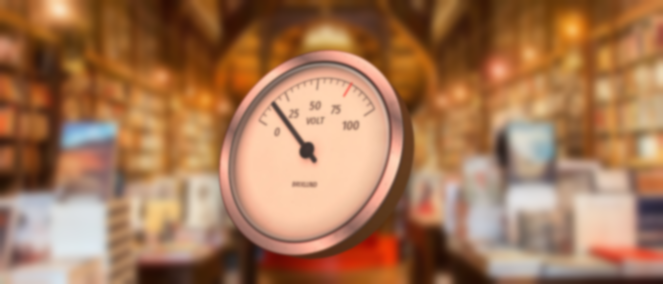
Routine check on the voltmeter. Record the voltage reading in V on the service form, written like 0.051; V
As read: 15; V
